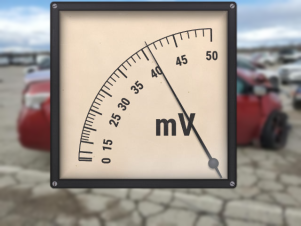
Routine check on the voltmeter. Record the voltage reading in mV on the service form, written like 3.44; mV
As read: 41; mV
